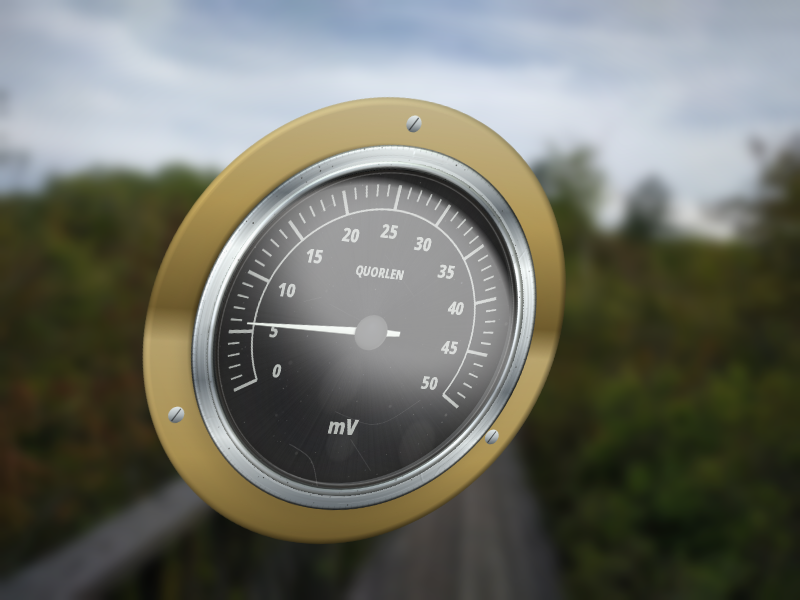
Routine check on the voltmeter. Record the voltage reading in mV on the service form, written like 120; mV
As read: 6; mV
